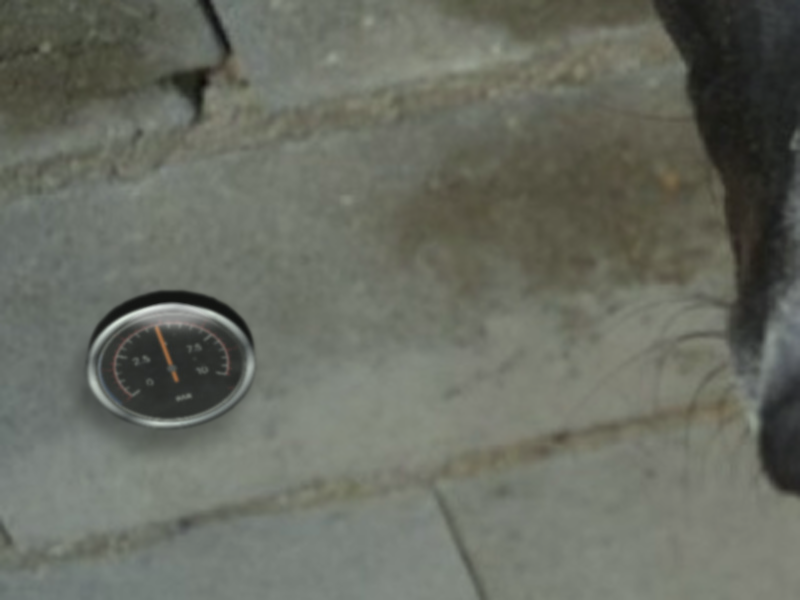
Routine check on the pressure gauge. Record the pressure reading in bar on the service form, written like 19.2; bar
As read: 5; bar
